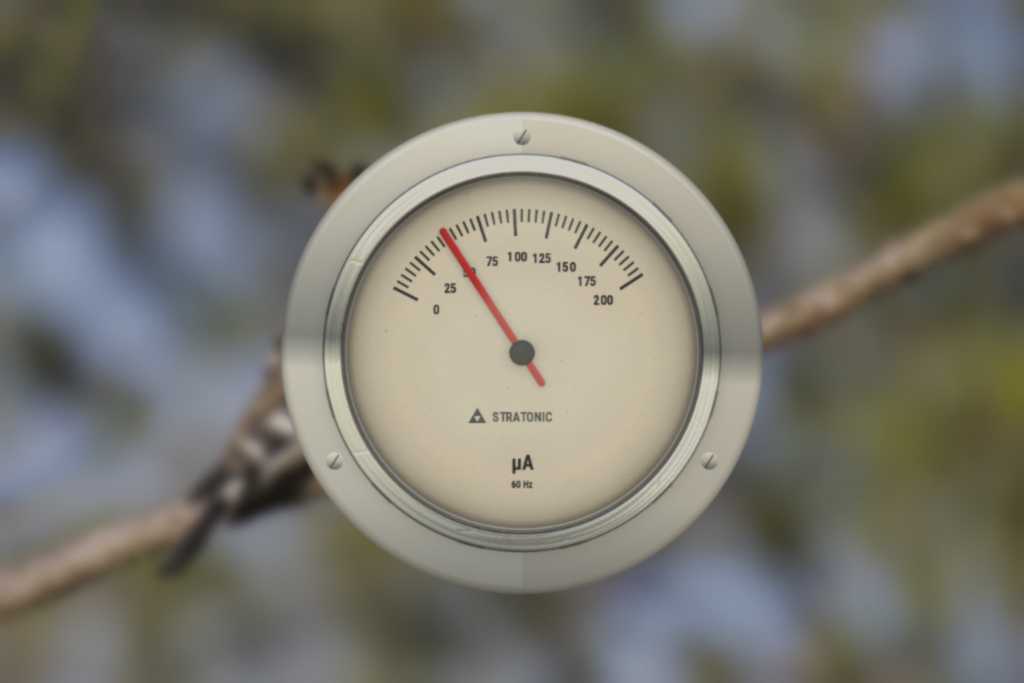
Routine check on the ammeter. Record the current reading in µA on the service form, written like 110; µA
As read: 50; µA
